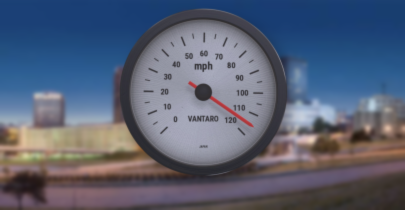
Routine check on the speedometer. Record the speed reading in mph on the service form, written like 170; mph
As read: 115; mph
